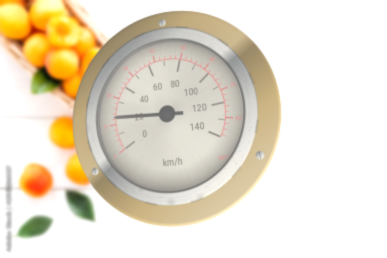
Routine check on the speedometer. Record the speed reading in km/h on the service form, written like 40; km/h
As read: 20; km/h
